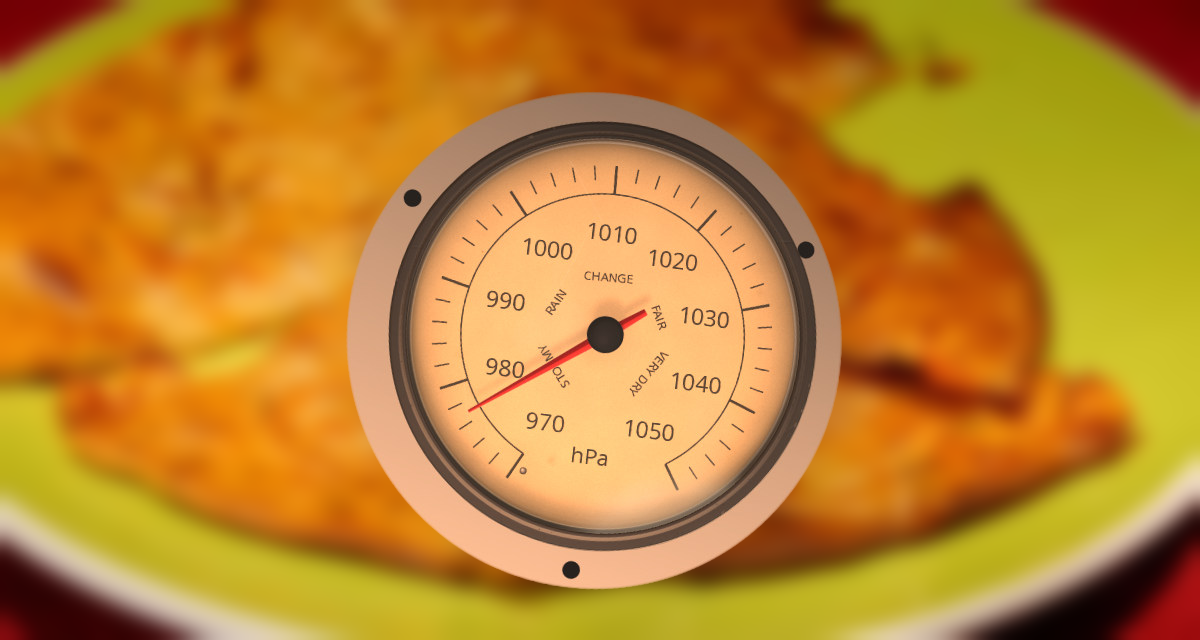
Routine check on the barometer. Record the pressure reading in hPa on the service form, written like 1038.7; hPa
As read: 977; hPa
